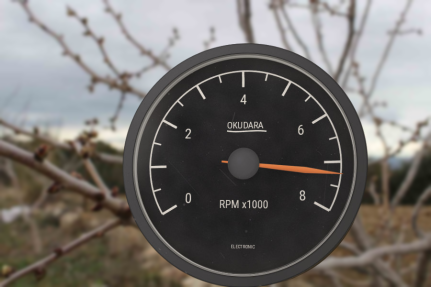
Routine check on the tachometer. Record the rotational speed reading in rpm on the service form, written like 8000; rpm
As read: 7250; rpm
